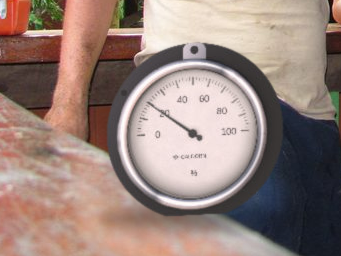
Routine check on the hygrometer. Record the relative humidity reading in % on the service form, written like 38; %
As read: 20; %
